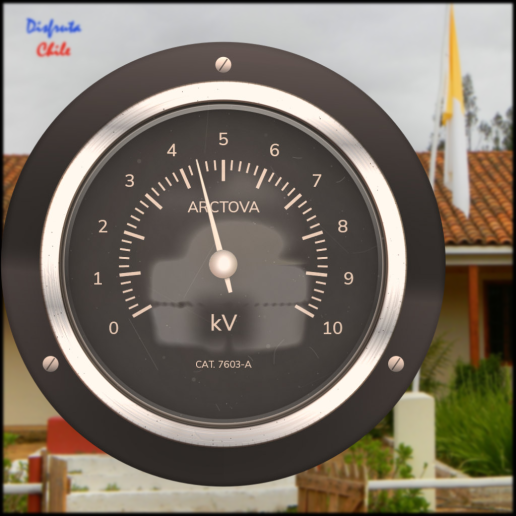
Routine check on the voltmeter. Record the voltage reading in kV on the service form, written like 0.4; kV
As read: 4.4; kV
